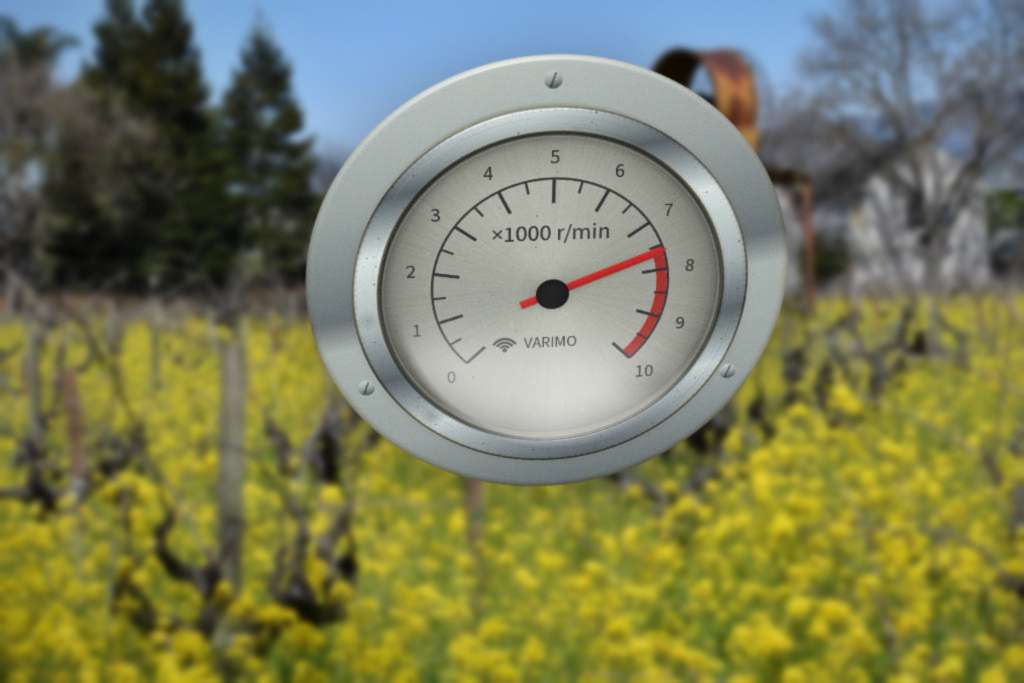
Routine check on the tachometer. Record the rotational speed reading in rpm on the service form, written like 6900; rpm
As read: 7500; rpm
